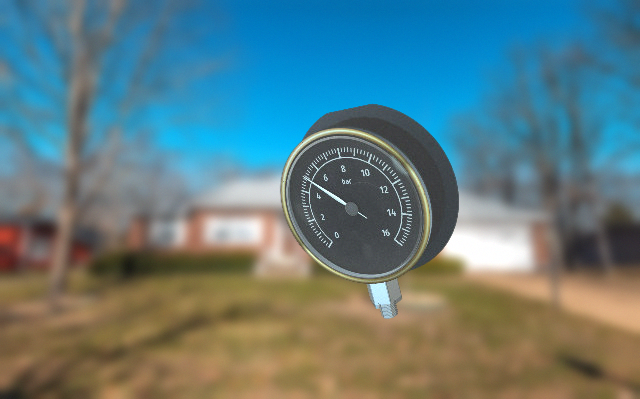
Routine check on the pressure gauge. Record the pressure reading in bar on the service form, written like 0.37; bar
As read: 5; bar
